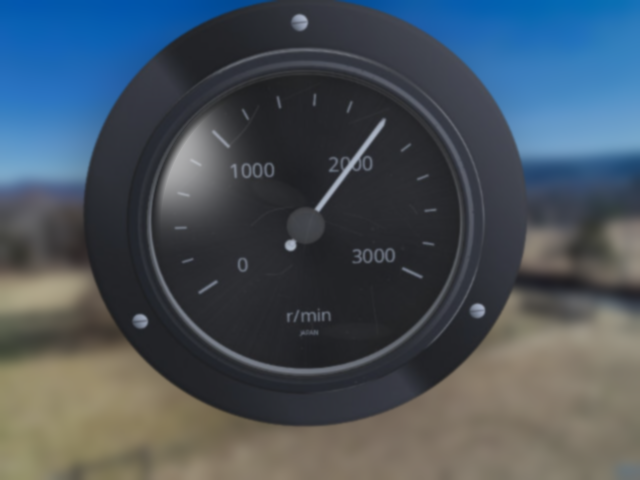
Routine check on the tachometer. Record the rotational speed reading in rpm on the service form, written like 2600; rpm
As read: 2000; rpm
